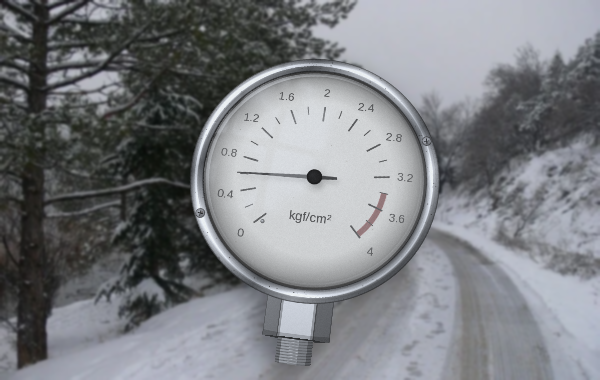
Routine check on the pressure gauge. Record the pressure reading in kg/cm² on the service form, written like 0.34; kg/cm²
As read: 0.6; kg/cm²
